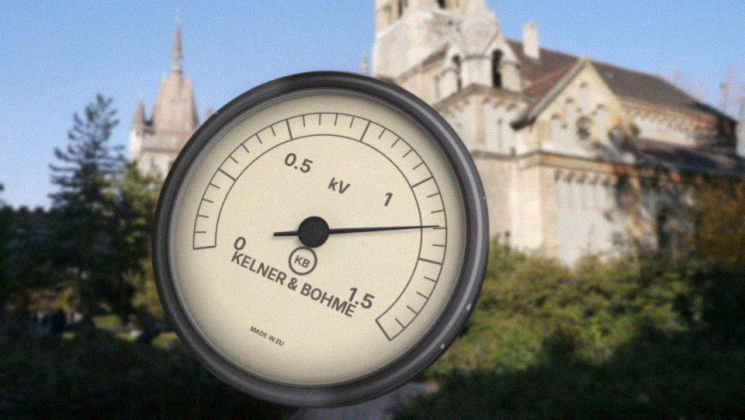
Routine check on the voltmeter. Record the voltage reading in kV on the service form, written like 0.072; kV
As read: 1.15; kV
